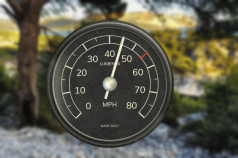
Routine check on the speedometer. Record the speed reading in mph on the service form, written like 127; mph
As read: 45; mph
